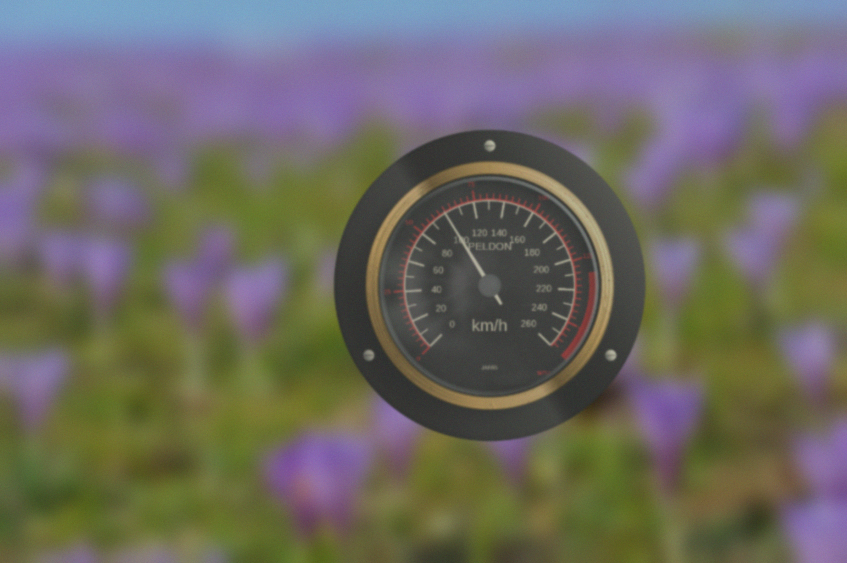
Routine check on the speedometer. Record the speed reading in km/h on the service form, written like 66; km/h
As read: 100; km/h
